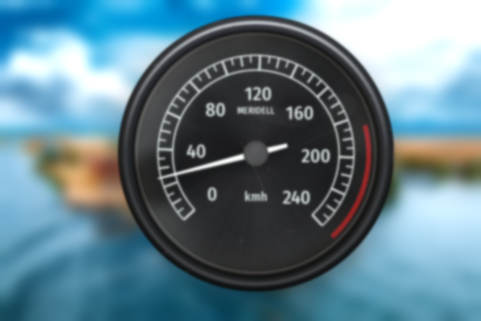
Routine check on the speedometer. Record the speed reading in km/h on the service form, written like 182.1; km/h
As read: 25; km/h
